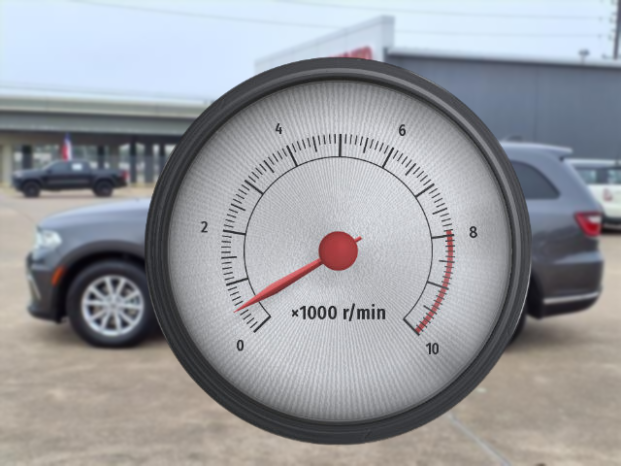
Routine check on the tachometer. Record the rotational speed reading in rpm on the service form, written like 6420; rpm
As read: 500; rpm
